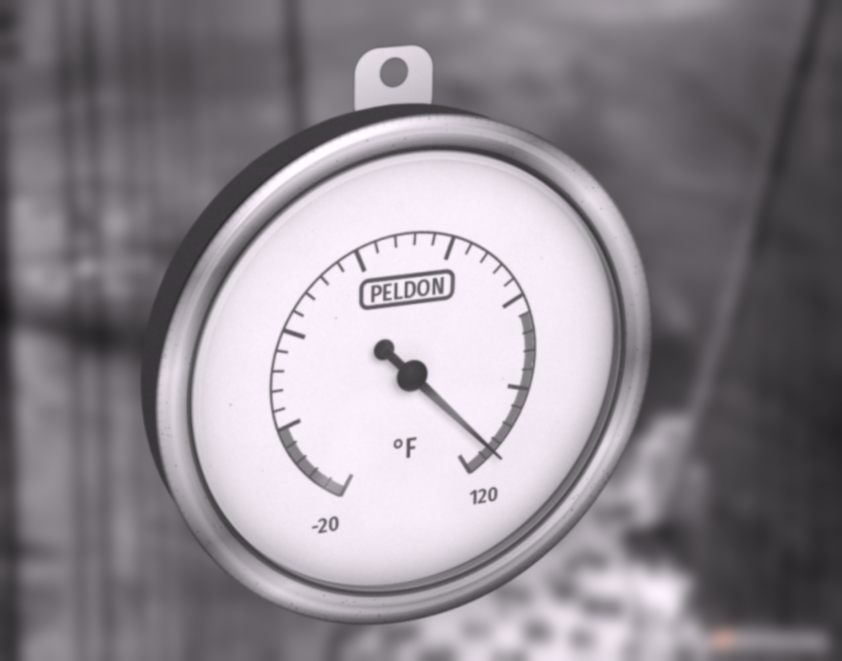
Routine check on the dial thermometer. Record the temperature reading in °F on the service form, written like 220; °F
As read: 114; °F
